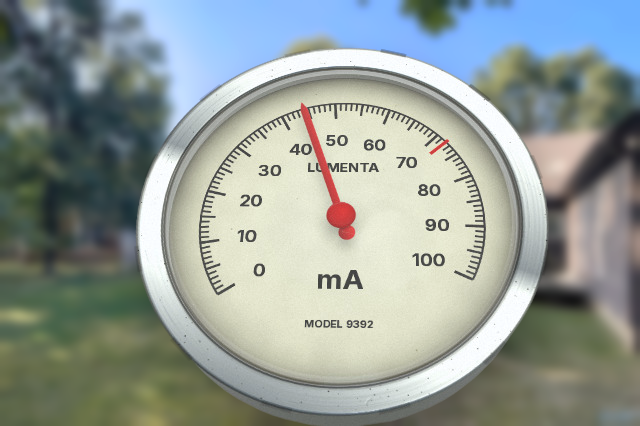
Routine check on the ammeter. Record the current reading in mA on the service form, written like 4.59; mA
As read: 44; mA
